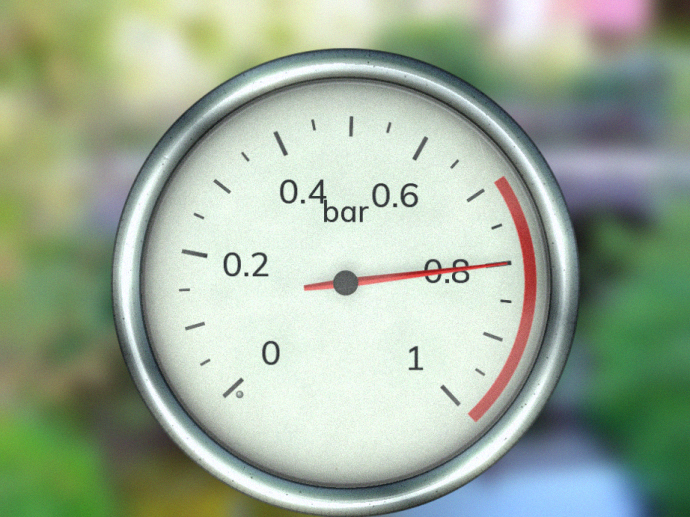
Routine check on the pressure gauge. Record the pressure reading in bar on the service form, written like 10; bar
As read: 0.8; bar
